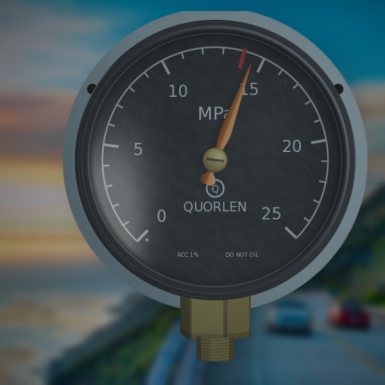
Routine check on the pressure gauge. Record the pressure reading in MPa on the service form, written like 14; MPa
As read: 14.5; MPa
